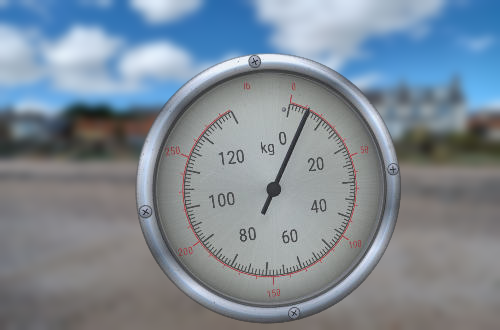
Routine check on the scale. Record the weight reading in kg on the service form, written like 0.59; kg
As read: 5; kg
